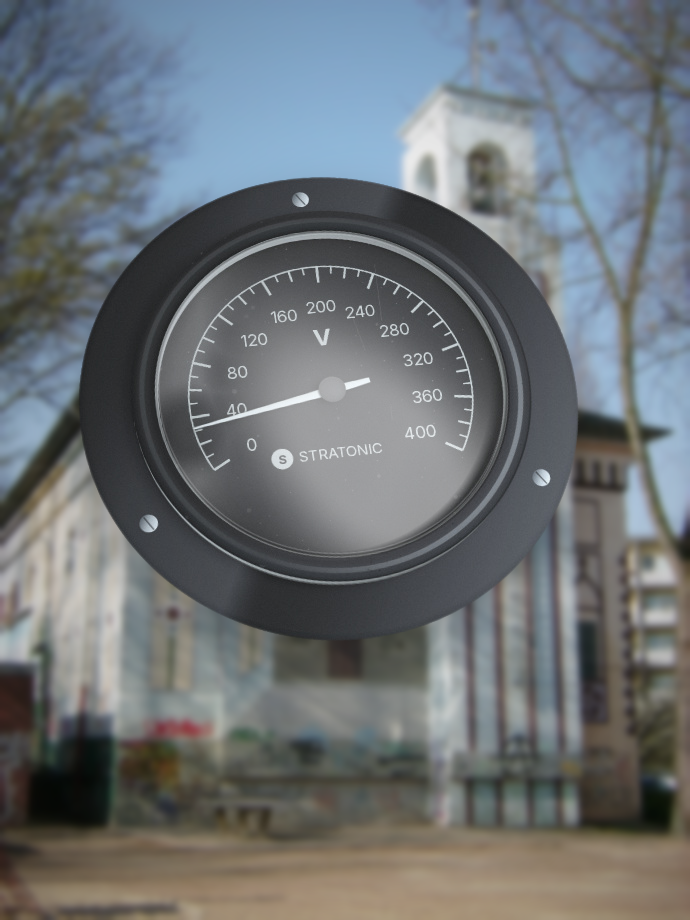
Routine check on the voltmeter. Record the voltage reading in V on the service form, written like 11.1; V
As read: 30; V
